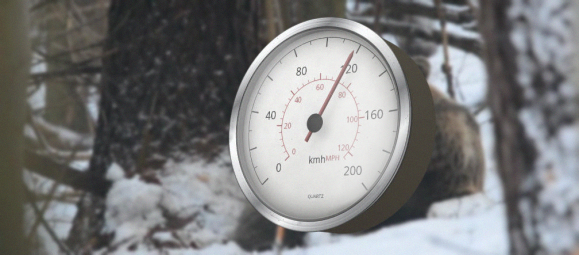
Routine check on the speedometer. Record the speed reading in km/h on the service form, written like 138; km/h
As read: 120; km/h
